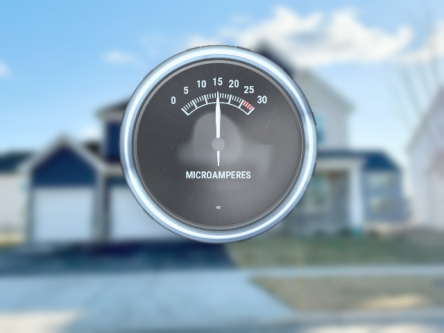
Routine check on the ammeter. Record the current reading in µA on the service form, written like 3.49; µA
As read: 15; µA
